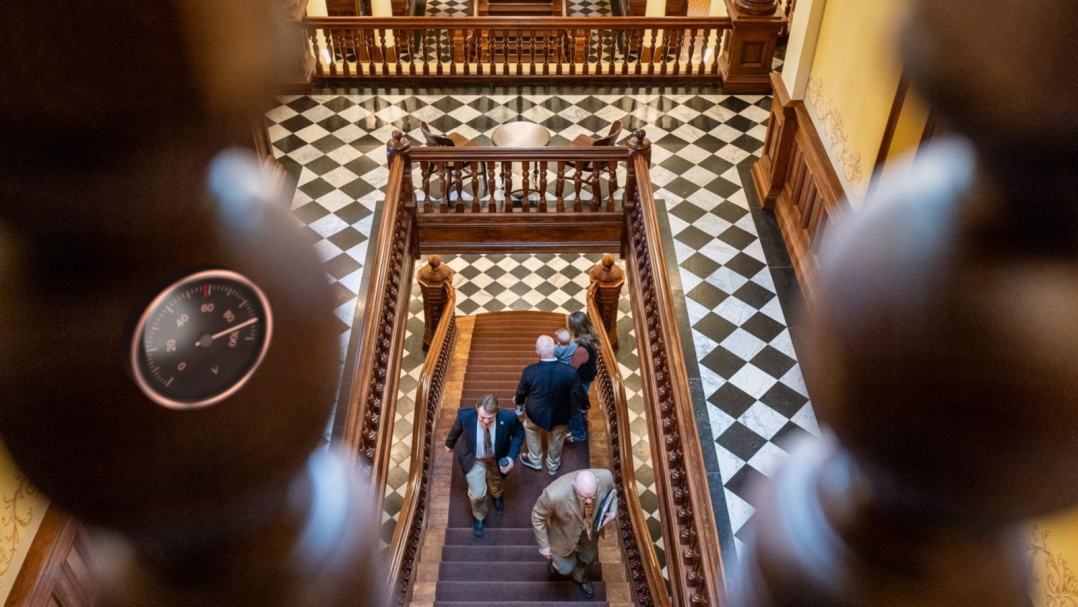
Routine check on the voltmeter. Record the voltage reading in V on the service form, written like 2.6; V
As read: 90; V
